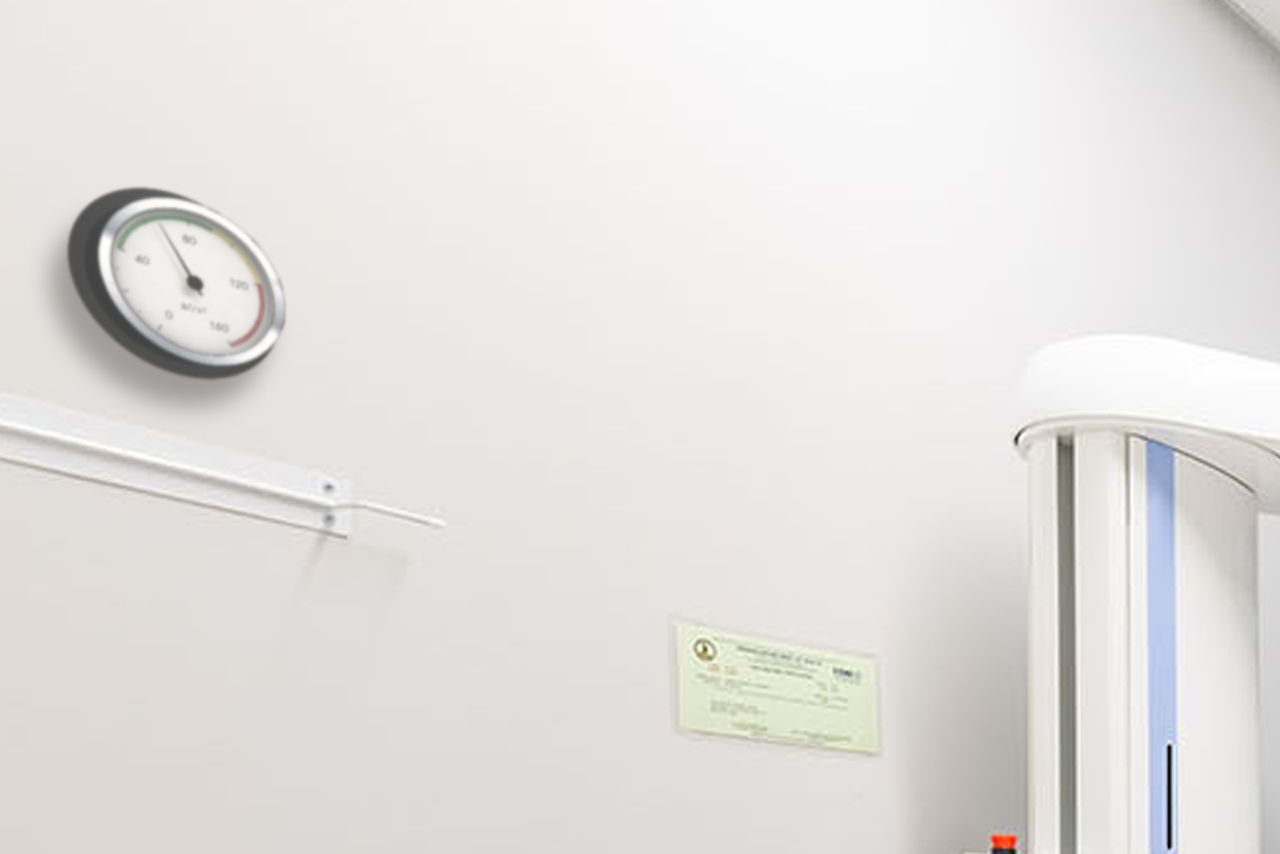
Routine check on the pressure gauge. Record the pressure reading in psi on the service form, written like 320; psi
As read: 65; psi
